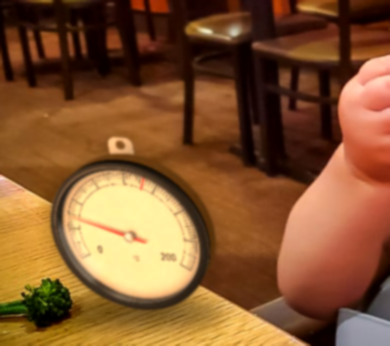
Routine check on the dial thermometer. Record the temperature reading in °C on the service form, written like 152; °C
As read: 37.5; °C
